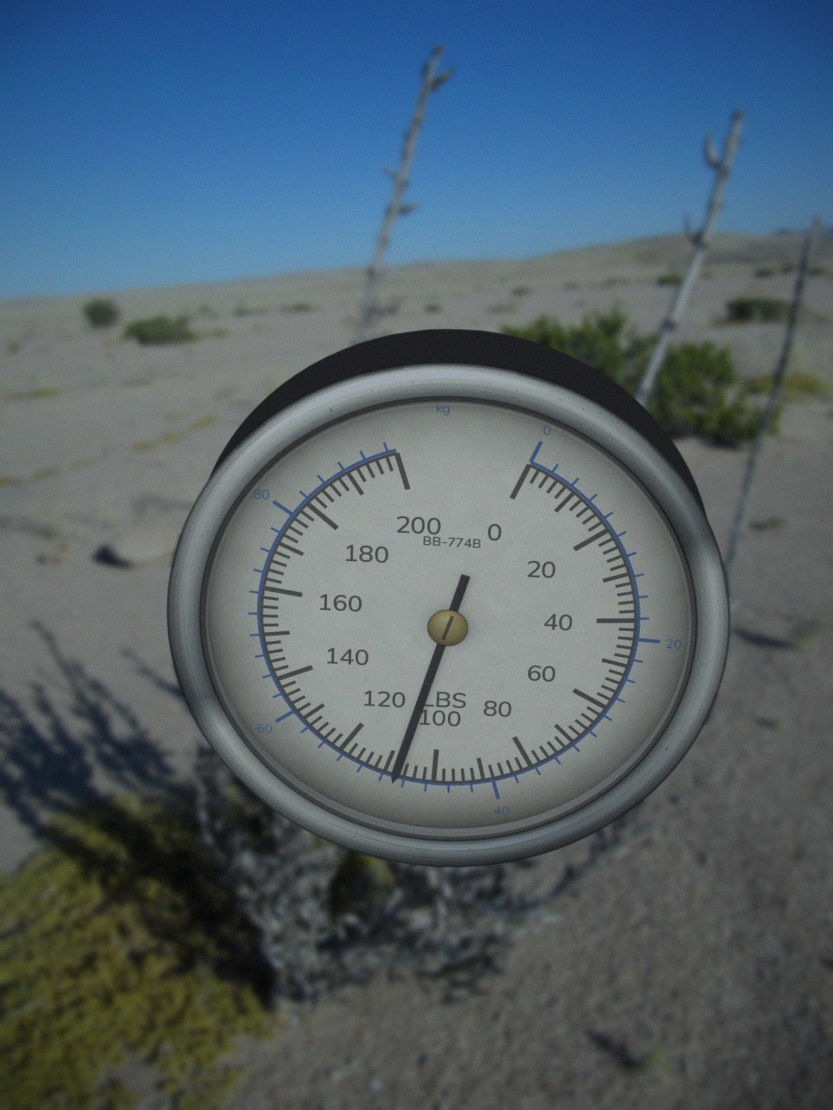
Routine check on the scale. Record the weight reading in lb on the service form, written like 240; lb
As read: 108; lb
